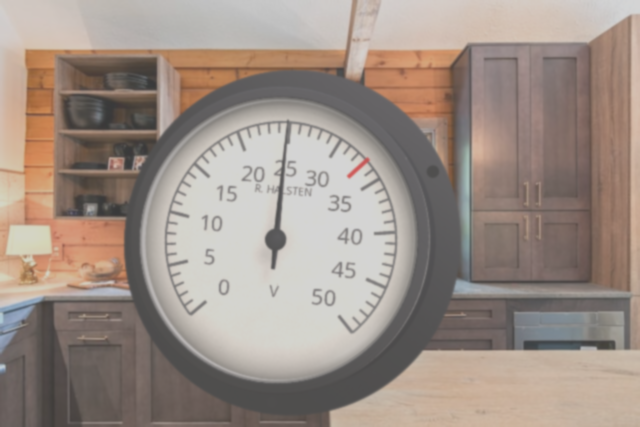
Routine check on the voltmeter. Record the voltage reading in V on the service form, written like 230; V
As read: 25; V
